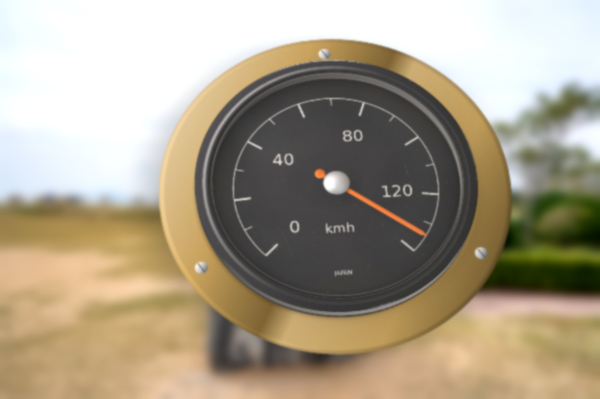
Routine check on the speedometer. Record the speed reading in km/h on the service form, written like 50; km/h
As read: 135; km/h
